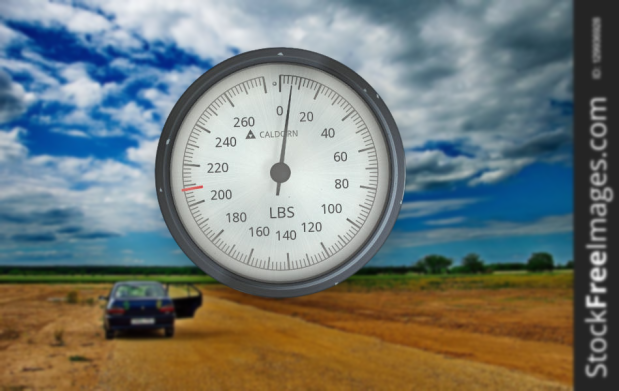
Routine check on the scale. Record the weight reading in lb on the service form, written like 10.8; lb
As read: 6; lb
